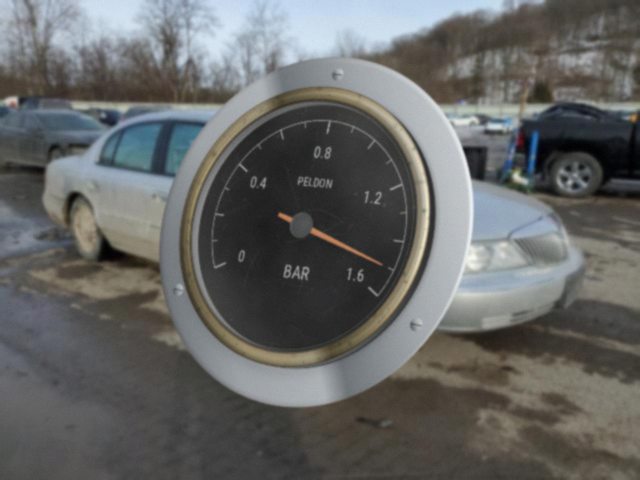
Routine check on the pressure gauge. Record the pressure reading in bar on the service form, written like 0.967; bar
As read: 1.5; bar
